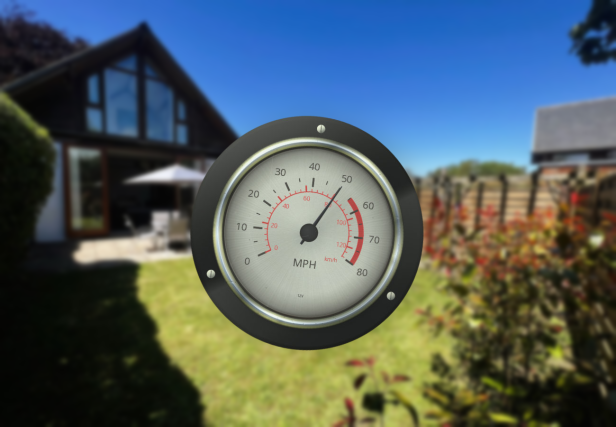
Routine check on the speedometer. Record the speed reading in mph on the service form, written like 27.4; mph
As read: 50; mph
